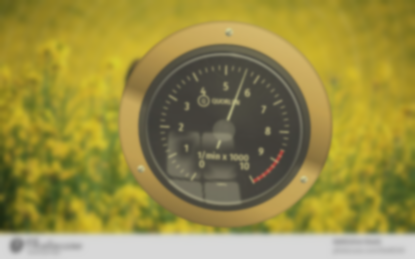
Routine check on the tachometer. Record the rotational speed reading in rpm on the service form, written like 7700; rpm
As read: 5600; rpm
